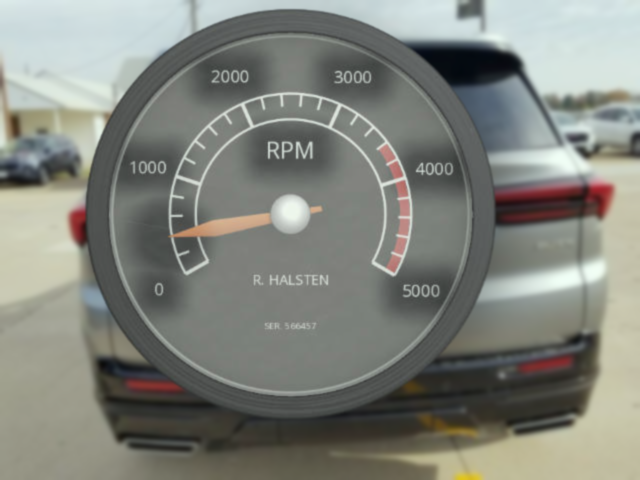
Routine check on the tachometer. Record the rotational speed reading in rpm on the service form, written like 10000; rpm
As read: 400; rpm
